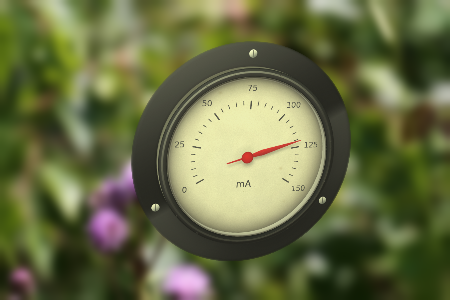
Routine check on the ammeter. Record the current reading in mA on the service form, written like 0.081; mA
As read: 120; mA
